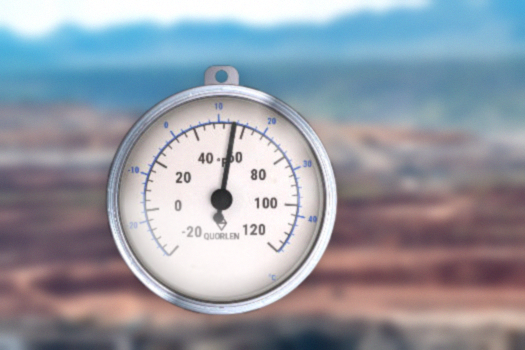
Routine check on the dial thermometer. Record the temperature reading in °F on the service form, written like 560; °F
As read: 56; °F
